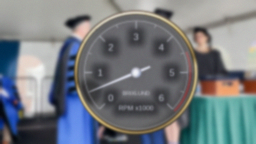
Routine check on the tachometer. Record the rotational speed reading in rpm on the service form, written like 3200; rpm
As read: 500; rpm
